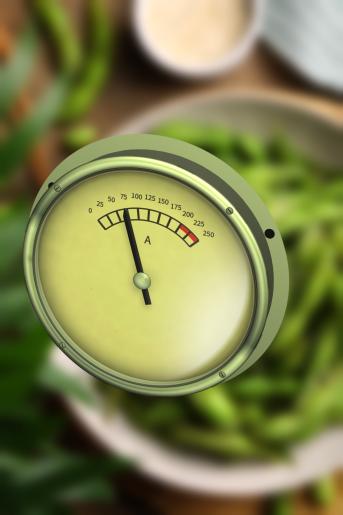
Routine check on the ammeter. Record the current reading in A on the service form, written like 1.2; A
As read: 75; A
